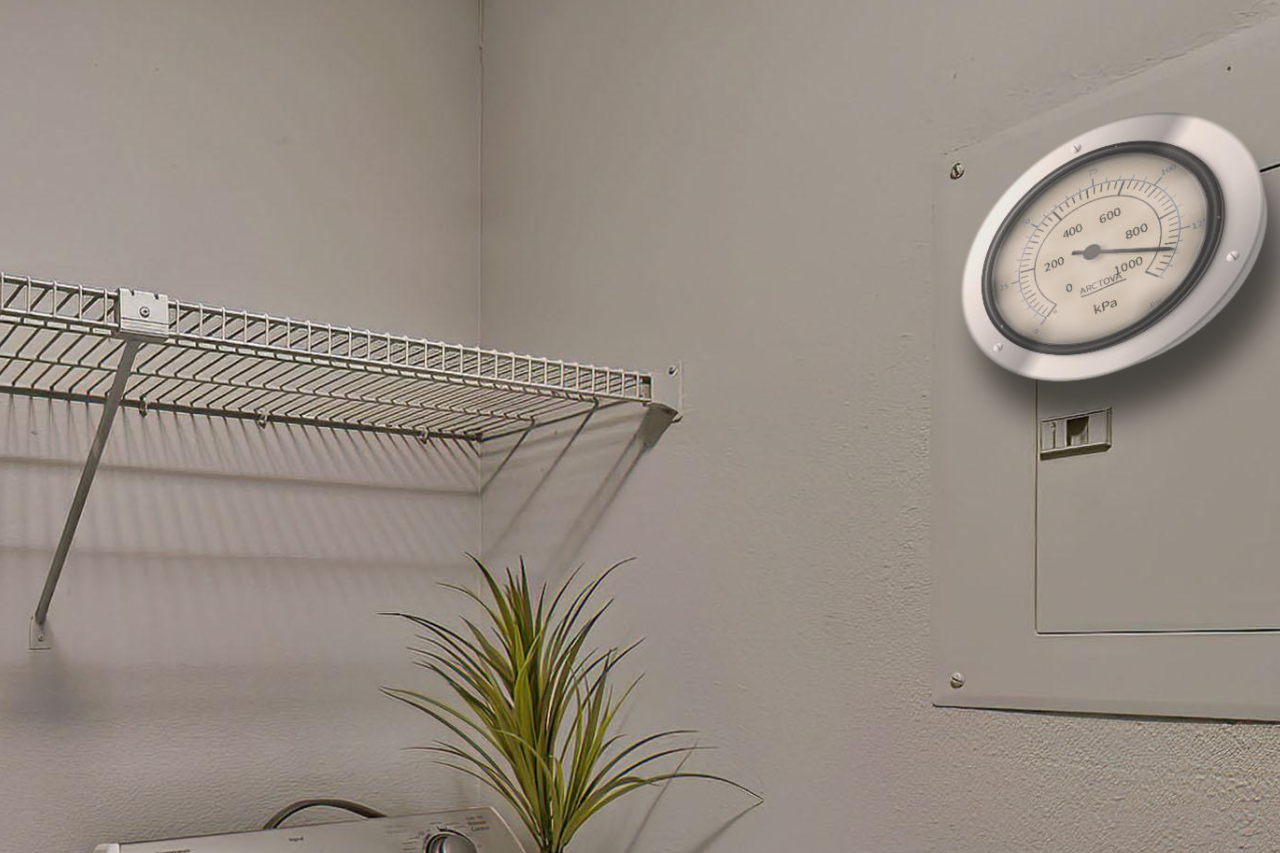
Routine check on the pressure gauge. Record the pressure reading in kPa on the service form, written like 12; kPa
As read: 920; kPa
